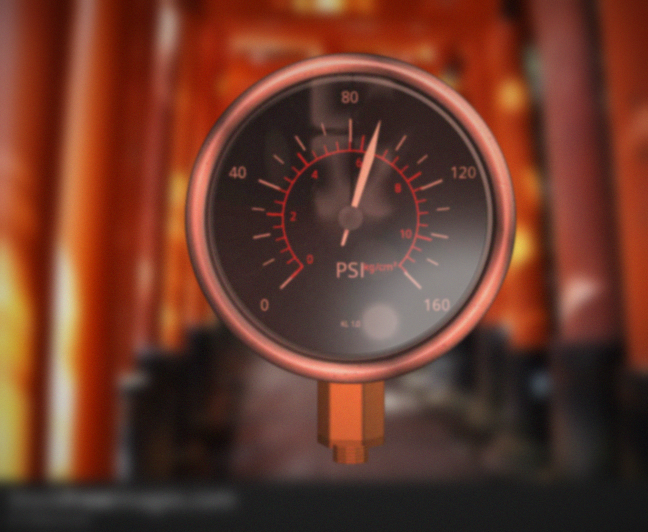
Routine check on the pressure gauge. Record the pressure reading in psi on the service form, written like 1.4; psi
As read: 90; psi
